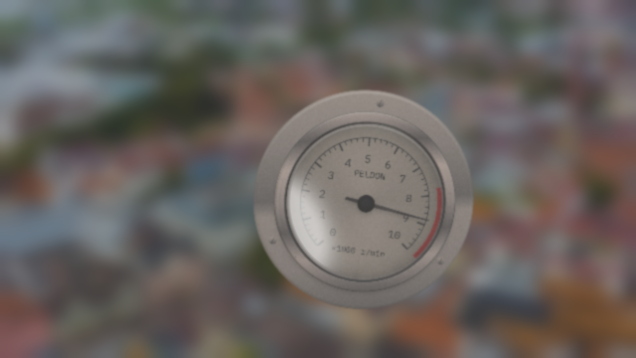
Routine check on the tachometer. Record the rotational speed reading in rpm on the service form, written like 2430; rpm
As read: 8800; rpm
